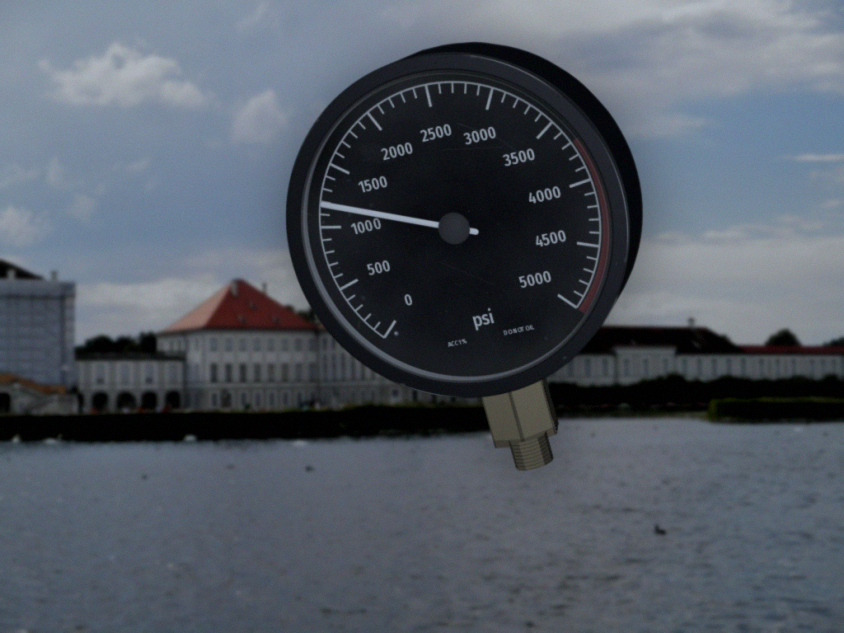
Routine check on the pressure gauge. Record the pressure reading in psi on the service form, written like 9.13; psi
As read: 1200; psi
